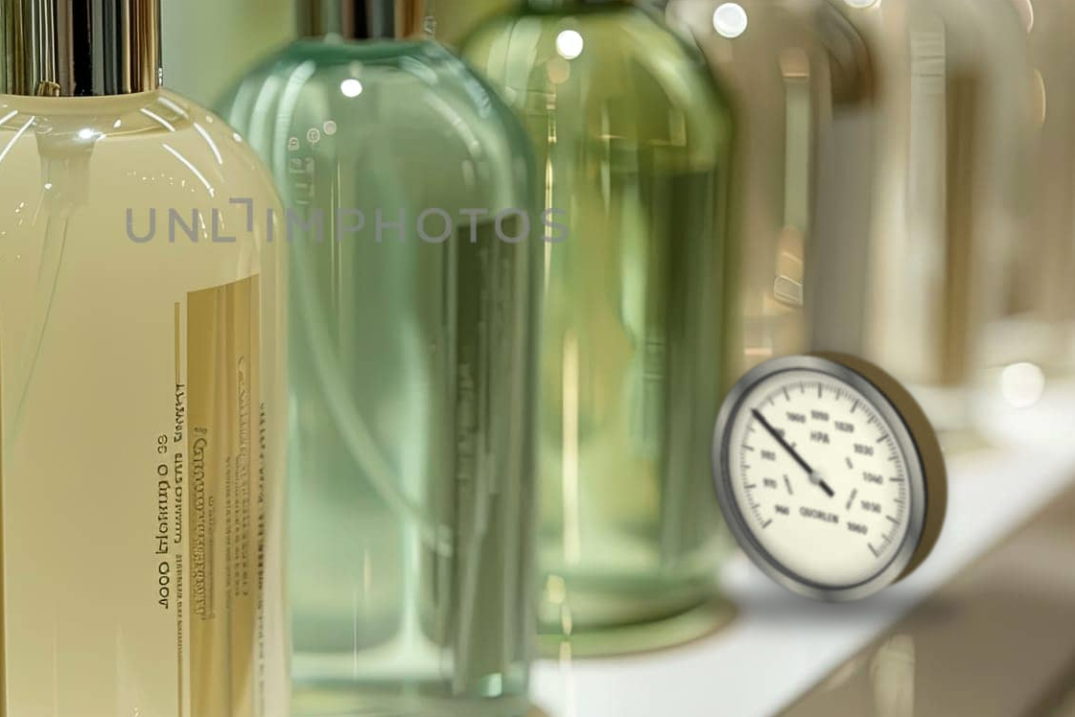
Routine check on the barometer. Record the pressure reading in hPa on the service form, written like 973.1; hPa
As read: 990; hPa
